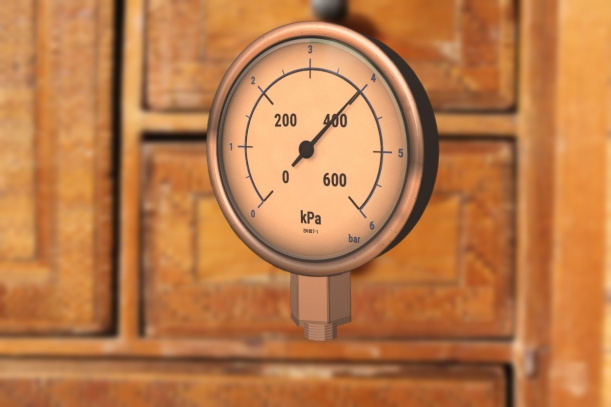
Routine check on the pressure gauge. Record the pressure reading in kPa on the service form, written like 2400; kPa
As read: 400; kPa
